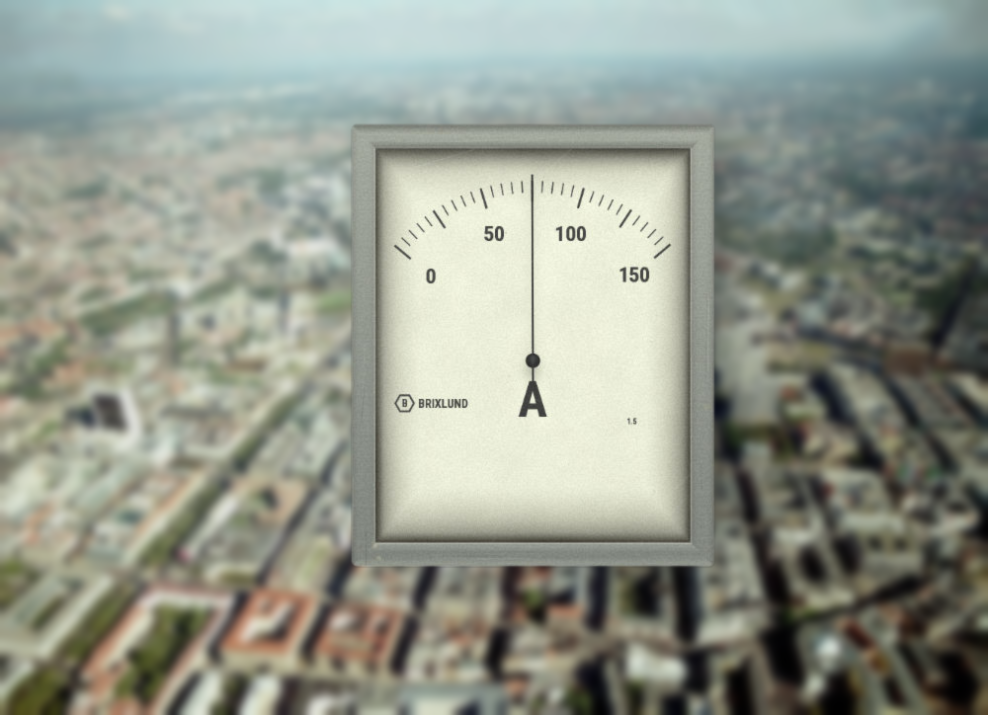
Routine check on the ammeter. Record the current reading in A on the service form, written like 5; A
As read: 75; A
